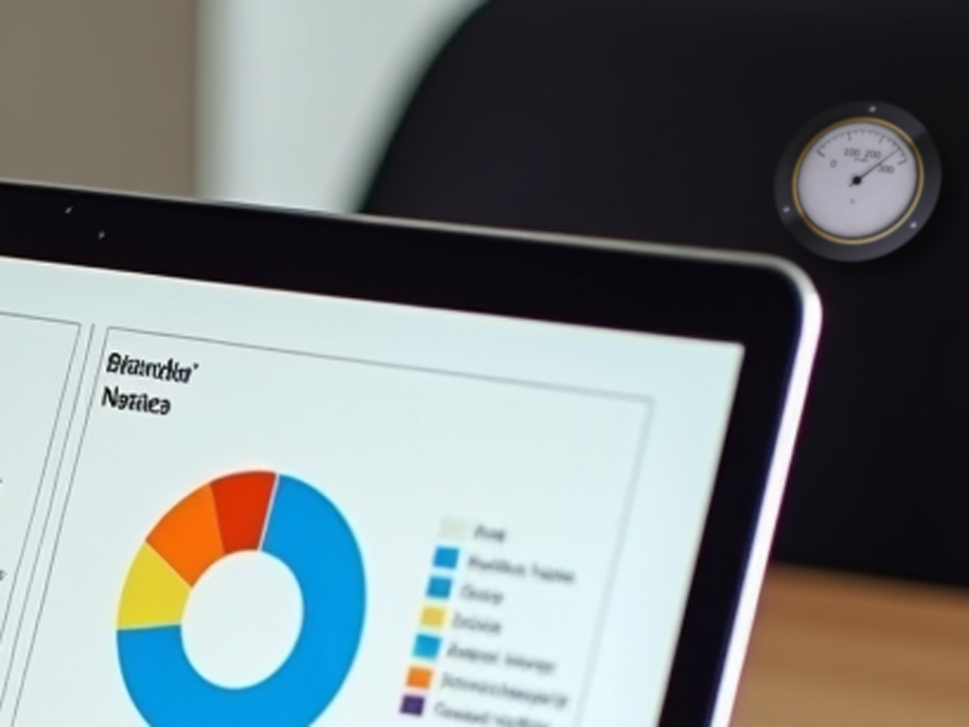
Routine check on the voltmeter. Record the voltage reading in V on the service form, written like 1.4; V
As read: 260; V
